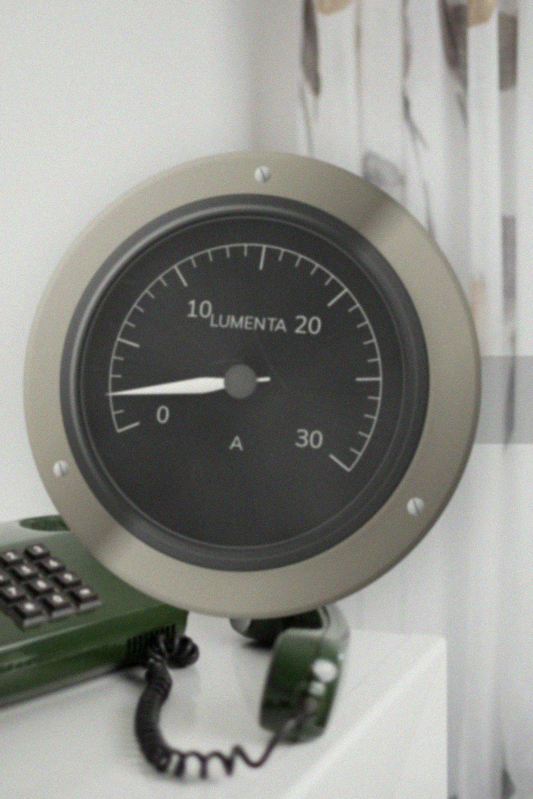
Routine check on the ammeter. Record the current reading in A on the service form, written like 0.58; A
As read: 2; A
